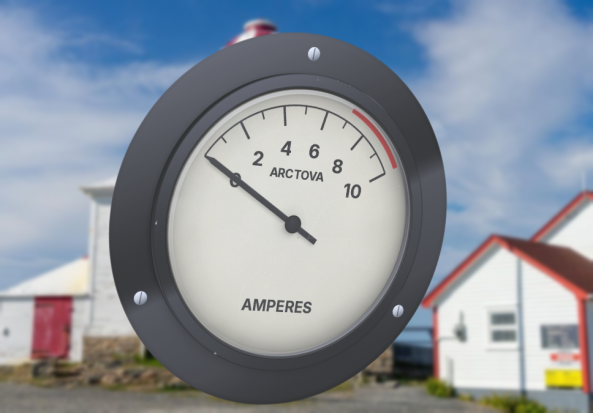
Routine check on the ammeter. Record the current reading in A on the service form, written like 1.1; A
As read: 0; A
